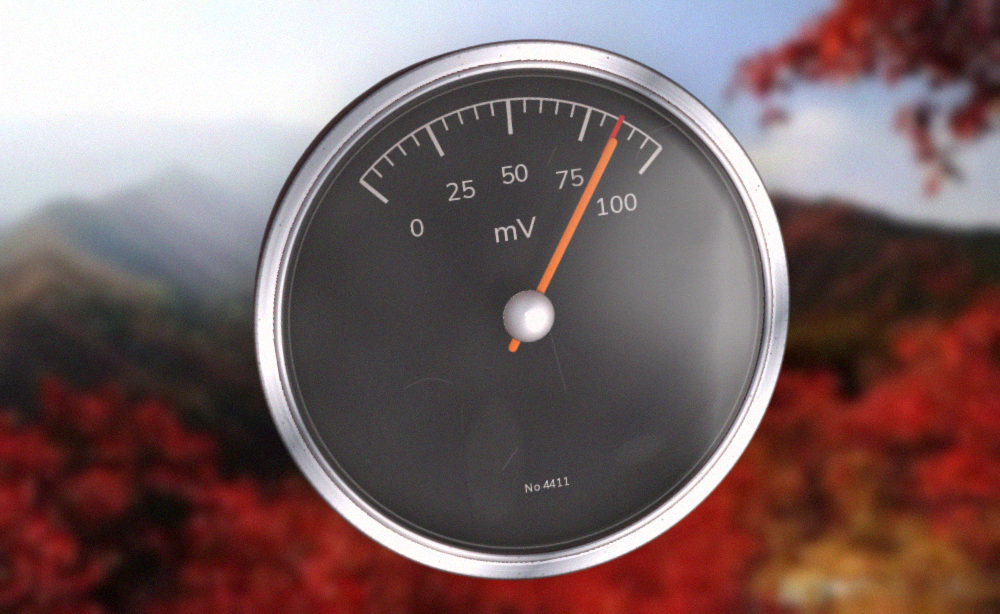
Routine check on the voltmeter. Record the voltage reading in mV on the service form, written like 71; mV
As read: 85; mV
